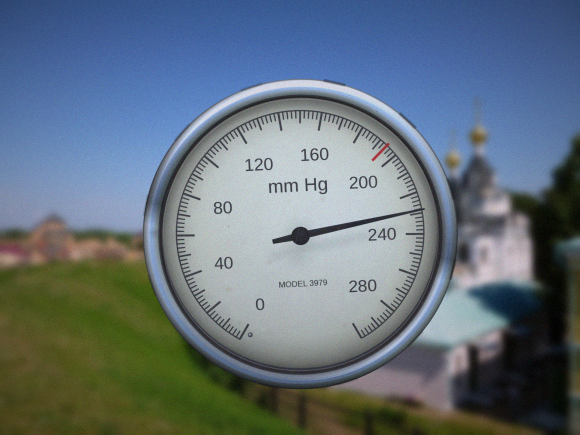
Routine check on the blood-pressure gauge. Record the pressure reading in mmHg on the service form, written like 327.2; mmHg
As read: 228; mmHg
